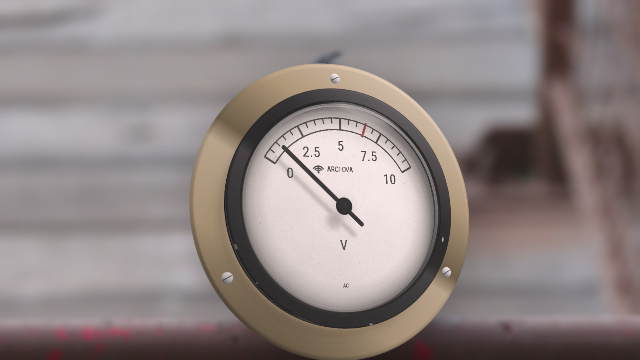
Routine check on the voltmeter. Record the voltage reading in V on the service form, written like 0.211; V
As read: 1; V
